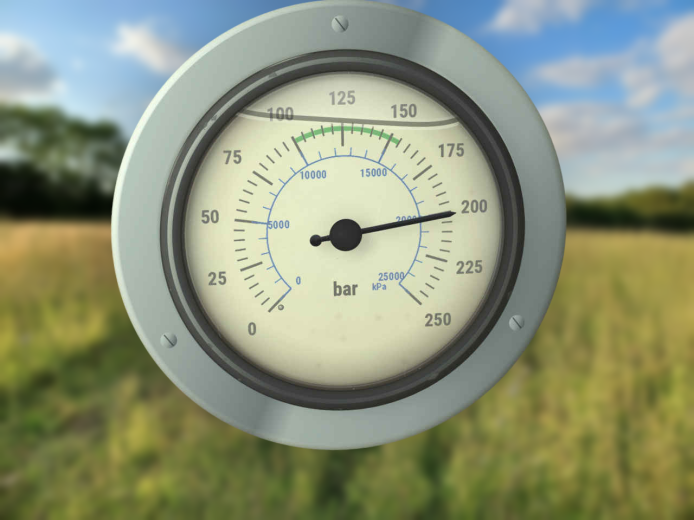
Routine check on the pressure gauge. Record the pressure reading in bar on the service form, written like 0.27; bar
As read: 200; bar
